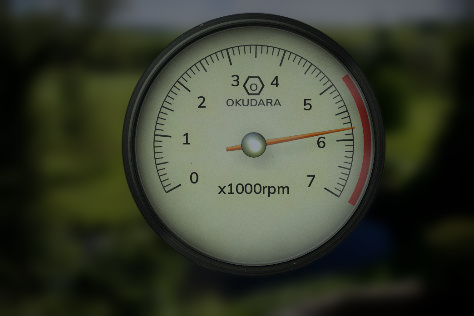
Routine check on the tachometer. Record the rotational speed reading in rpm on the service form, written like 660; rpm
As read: 5800; rpm
